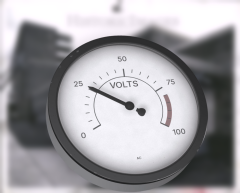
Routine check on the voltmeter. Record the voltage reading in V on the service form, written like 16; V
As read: 25; V
